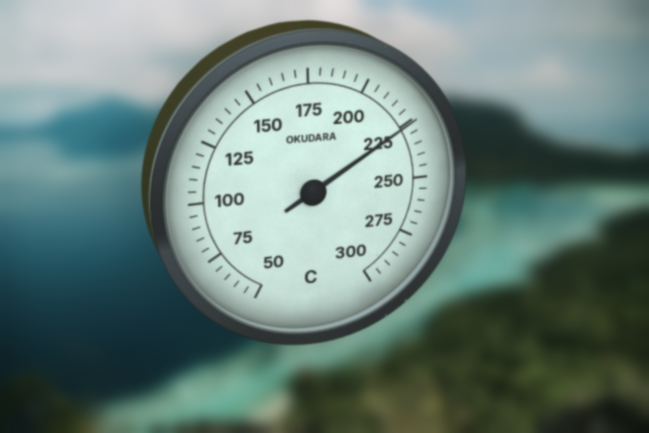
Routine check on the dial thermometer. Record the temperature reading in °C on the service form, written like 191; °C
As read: 225; °C
